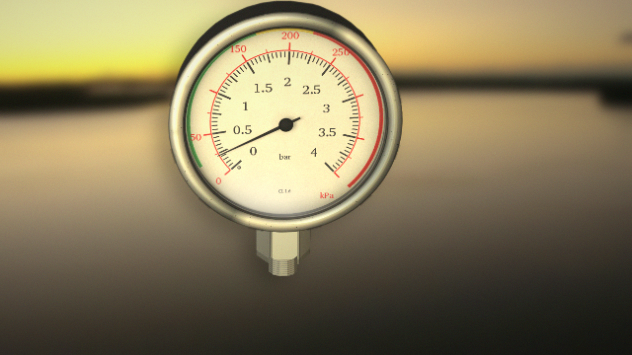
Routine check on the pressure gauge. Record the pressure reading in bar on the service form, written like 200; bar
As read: 0.25; bar
